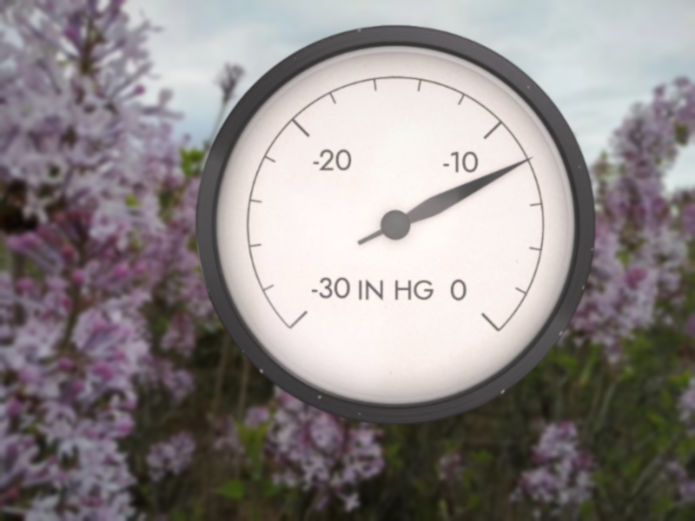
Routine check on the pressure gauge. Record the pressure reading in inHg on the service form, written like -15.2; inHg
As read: -8; inHg
